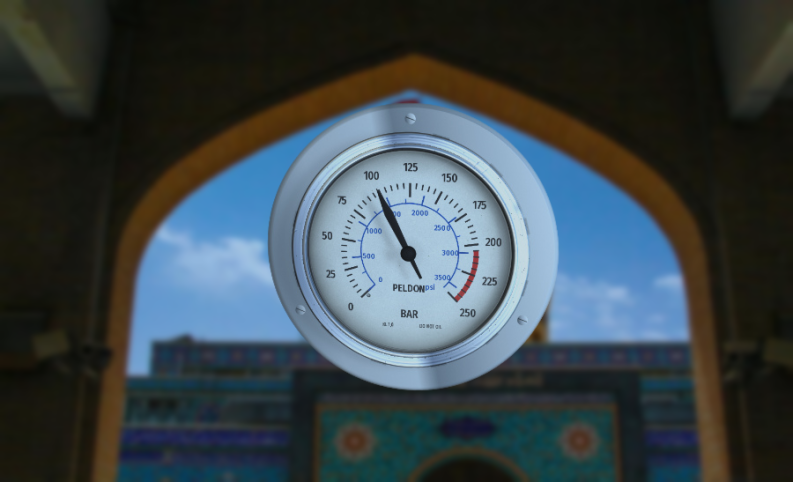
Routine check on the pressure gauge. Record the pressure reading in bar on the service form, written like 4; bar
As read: 100; bar
